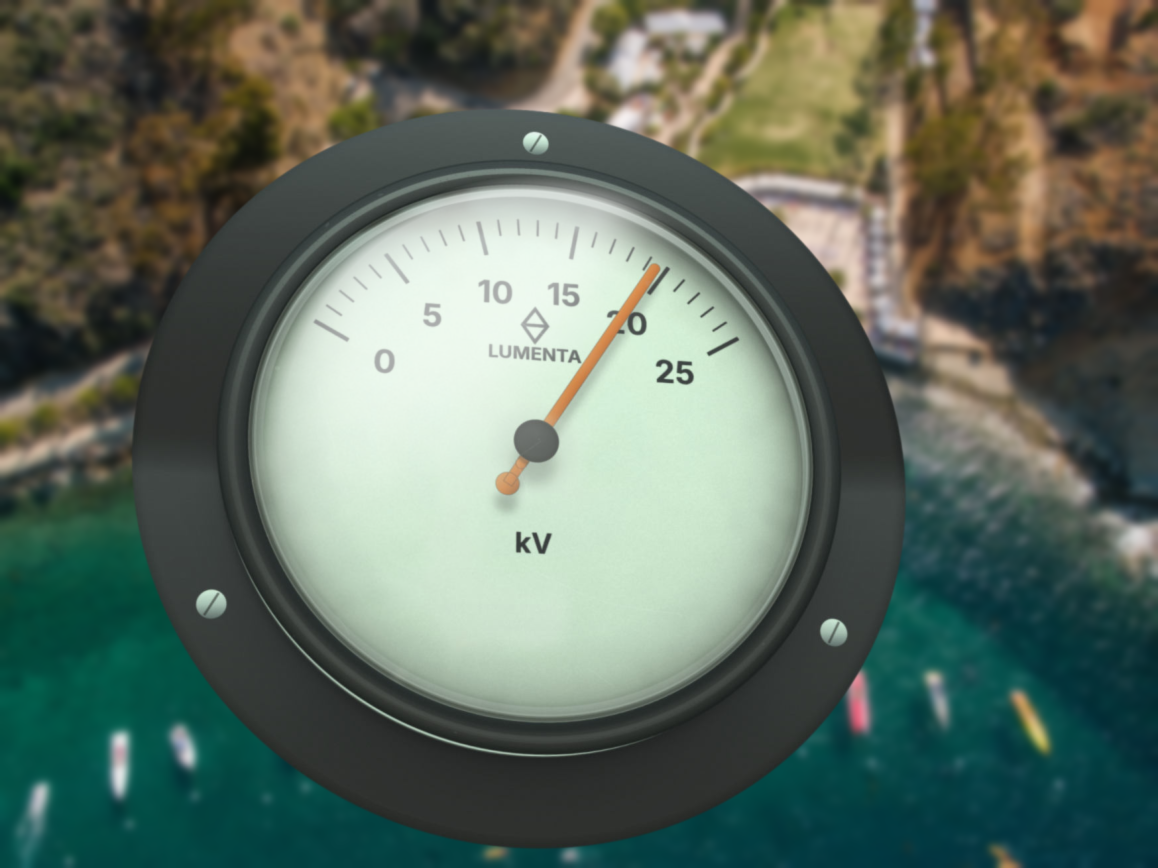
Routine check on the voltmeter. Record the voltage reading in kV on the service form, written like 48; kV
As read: 19.5; kV
